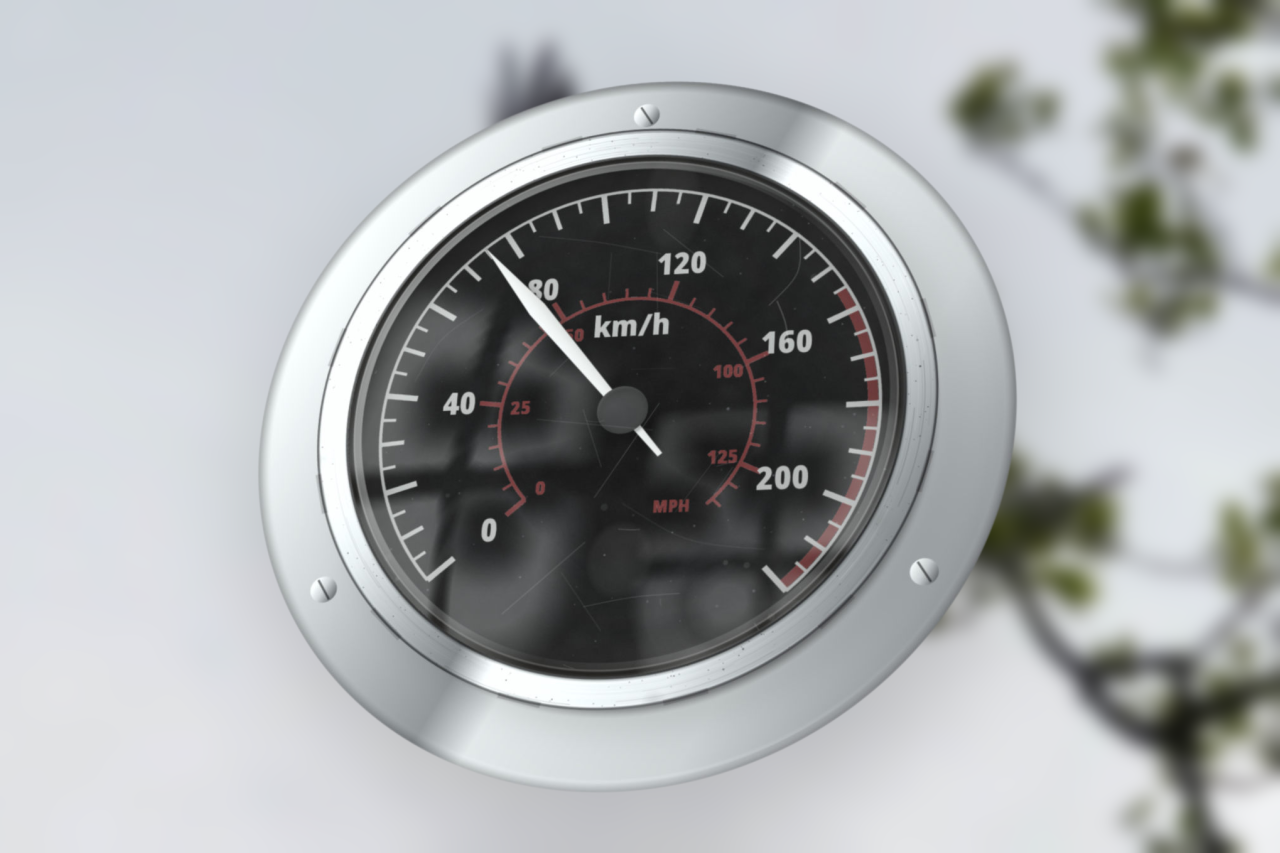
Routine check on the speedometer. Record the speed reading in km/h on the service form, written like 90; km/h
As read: 75; km/h
